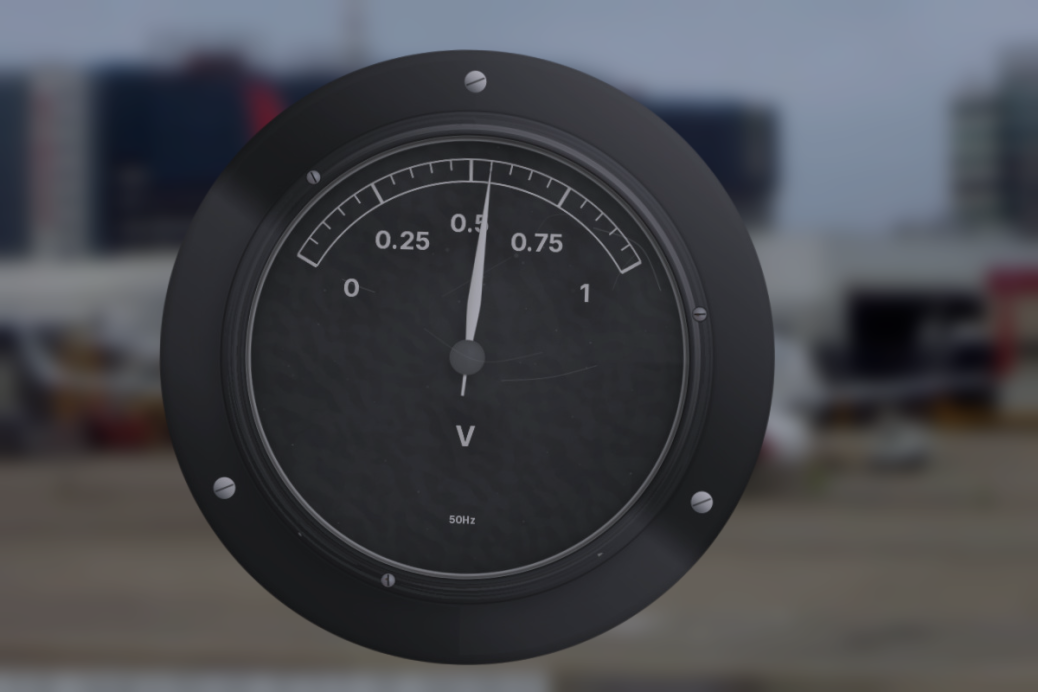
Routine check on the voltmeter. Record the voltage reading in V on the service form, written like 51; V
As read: 0.55; V
